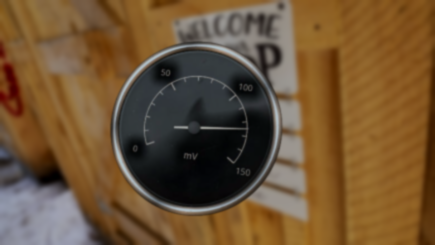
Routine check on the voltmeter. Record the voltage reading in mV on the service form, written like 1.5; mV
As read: 125; mV
